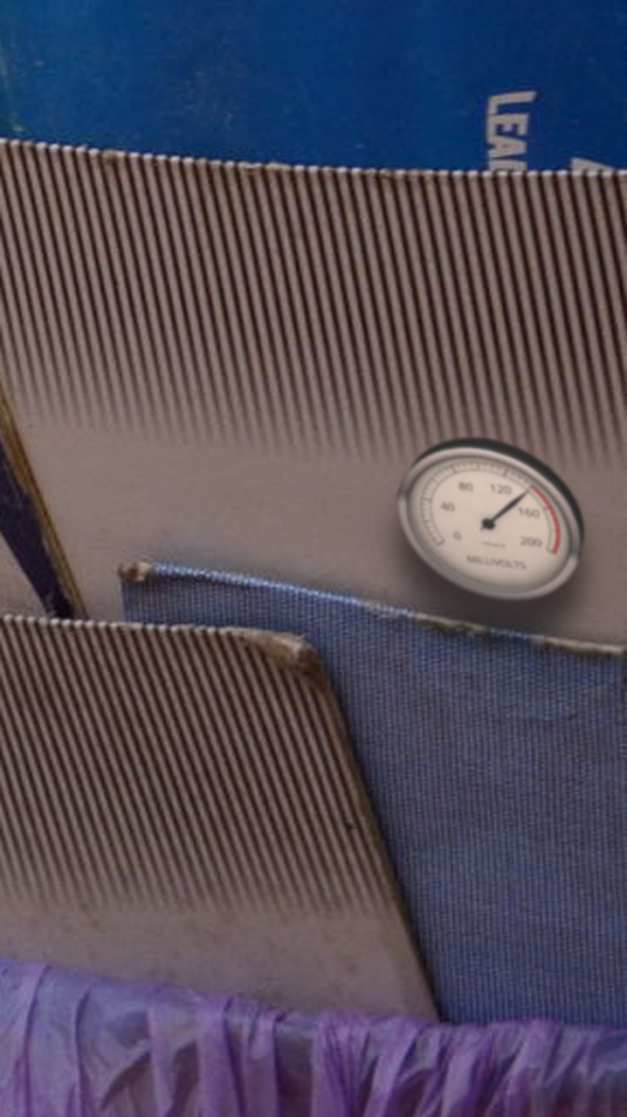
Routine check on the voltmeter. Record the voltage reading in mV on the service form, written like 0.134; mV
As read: 140; mV
